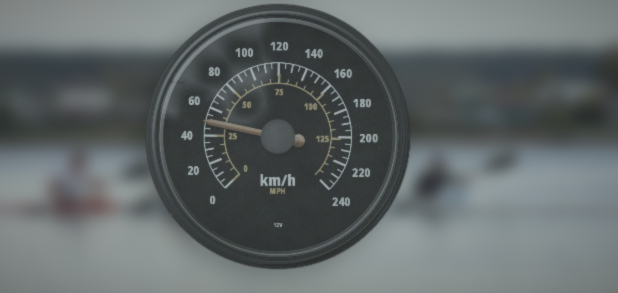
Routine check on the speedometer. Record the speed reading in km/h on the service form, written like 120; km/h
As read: 50; km/h
